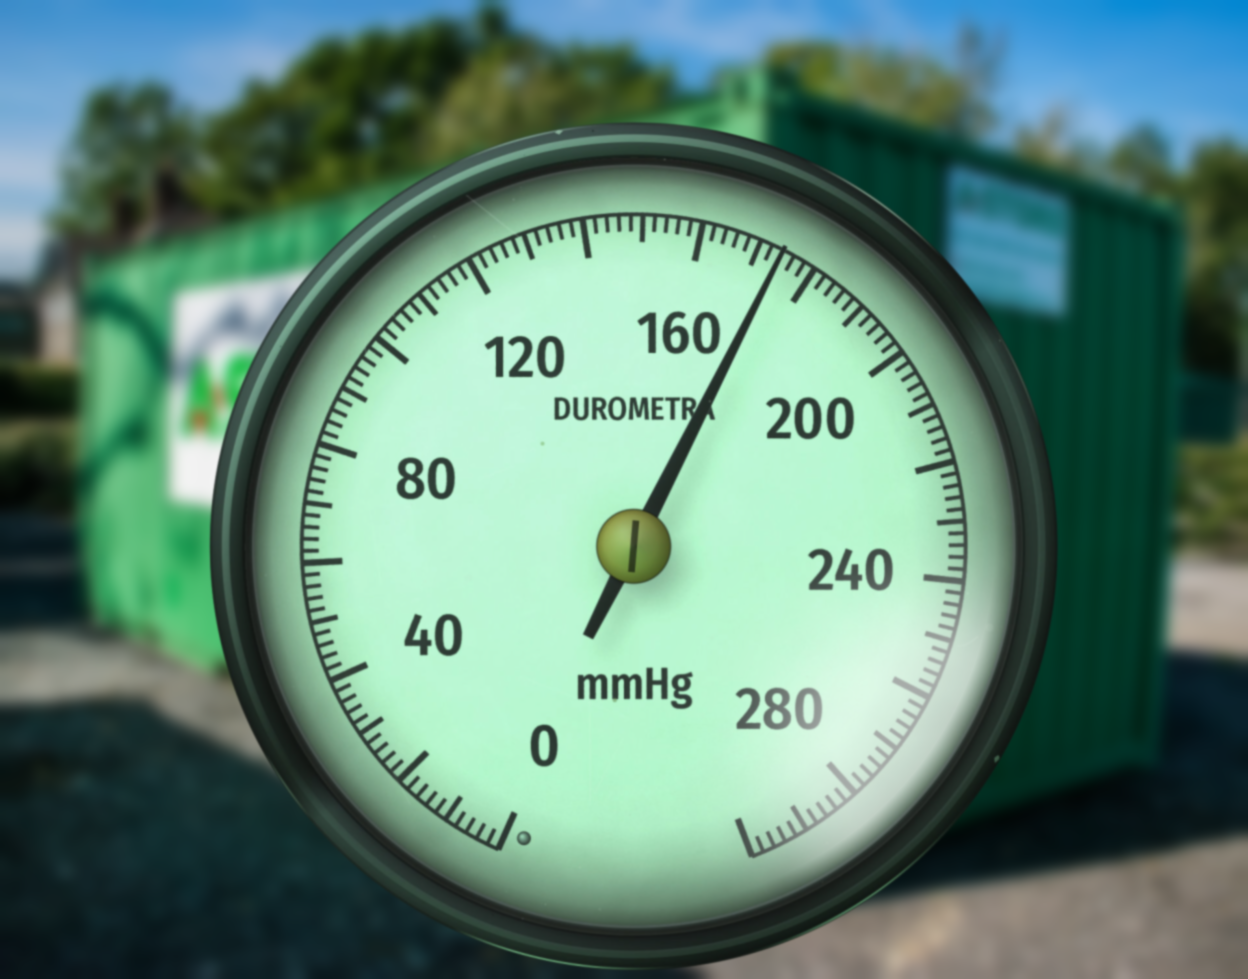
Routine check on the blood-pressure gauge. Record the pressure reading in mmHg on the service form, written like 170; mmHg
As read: 174; mmHg
